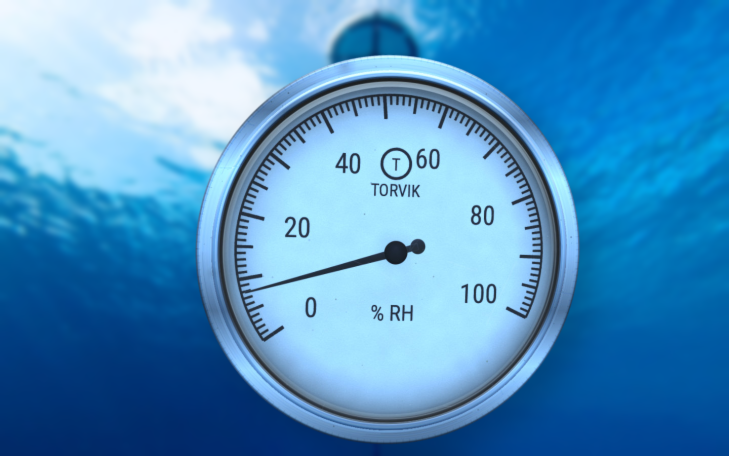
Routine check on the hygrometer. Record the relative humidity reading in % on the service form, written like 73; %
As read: 8; %
